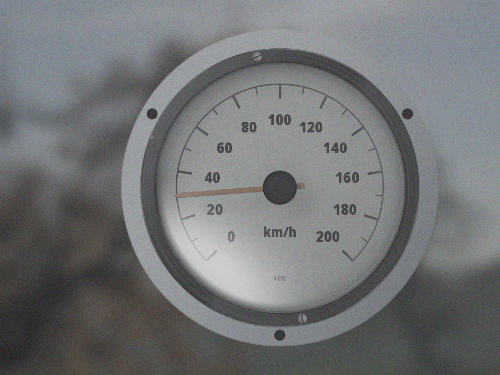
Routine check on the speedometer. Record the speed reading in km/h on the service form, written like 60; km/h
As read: 30; km/h
